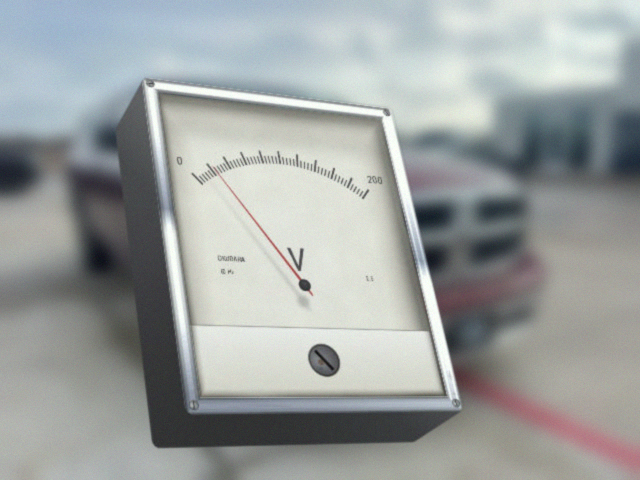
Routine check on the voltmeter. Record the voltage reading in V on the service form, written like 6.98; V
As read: 20; V
